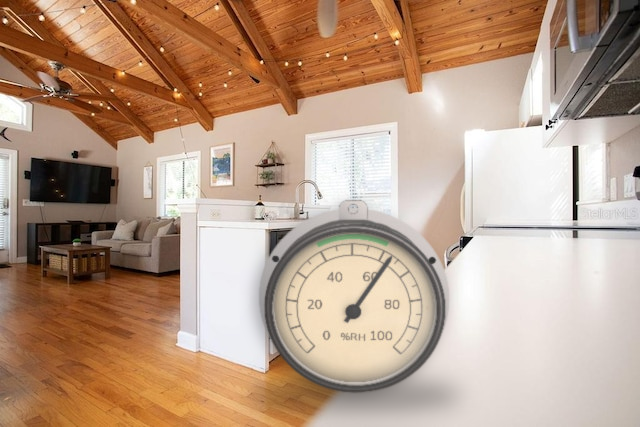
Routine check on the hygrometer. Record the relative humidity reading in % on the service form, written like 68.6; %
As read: 62.5; %
